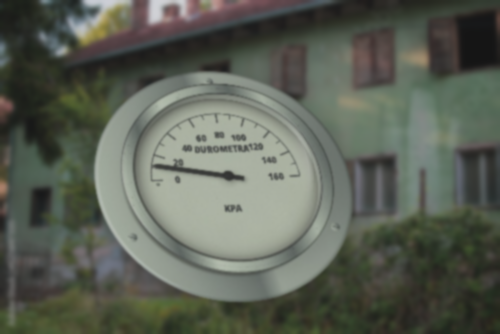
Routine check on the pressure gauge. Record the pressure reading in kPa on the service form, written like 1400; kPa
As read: 10; kPa
